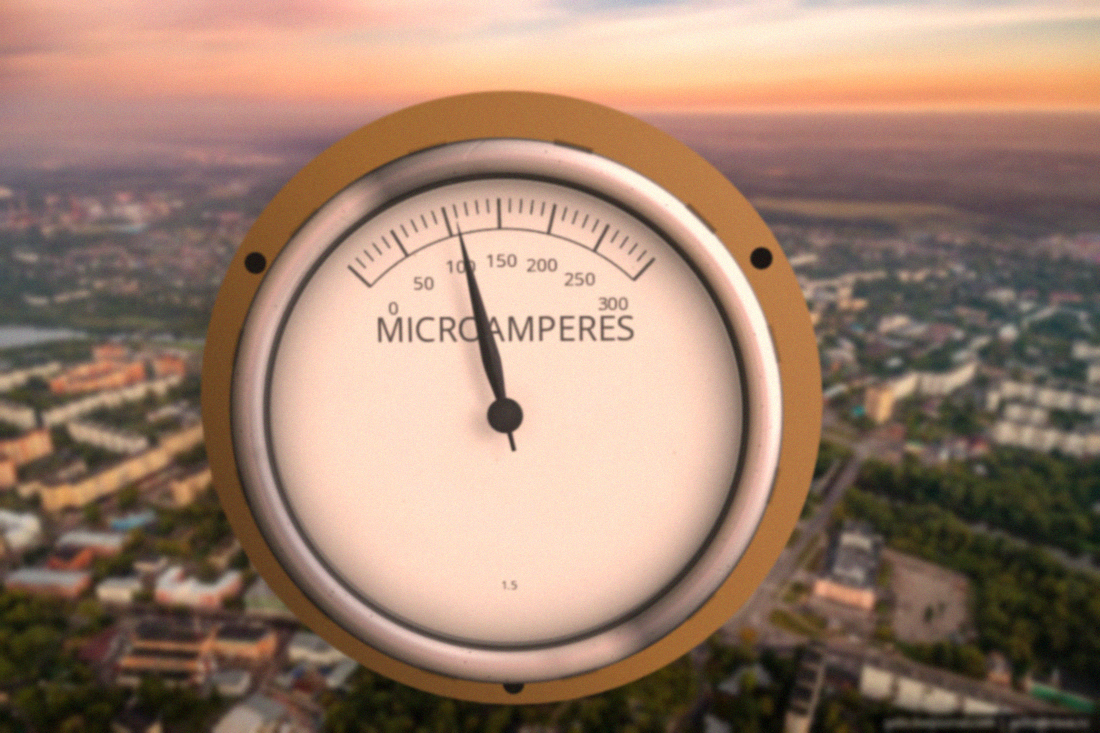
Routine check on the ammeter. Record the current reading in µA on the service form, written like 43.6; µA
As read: 110; µA
